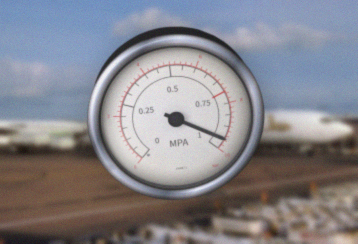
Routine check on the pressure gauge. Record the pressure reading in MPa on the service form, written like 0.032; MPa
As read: 0.95; MPa
